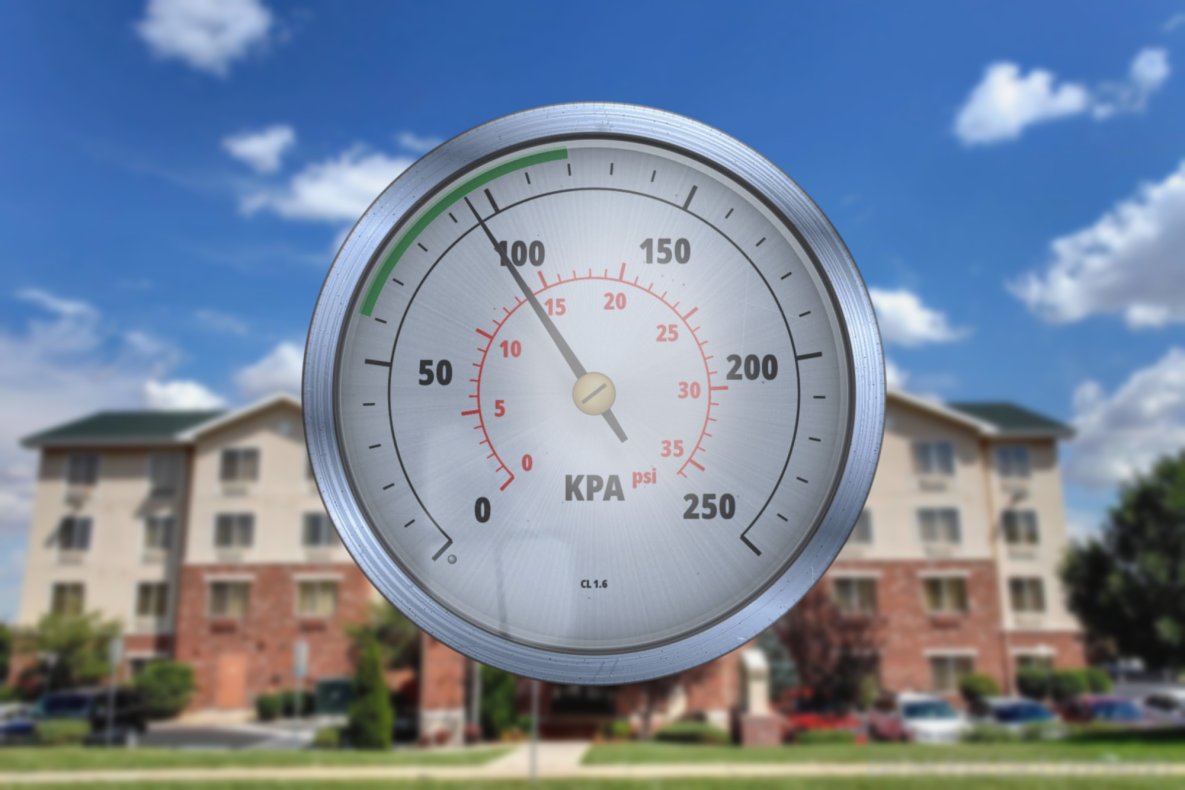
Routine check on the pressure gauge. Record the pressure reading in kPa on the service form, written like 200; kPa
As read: 95; kPa
